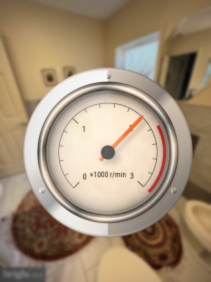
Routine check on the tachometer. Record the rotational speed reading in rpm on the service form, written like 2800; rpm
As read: 2000; rpm
